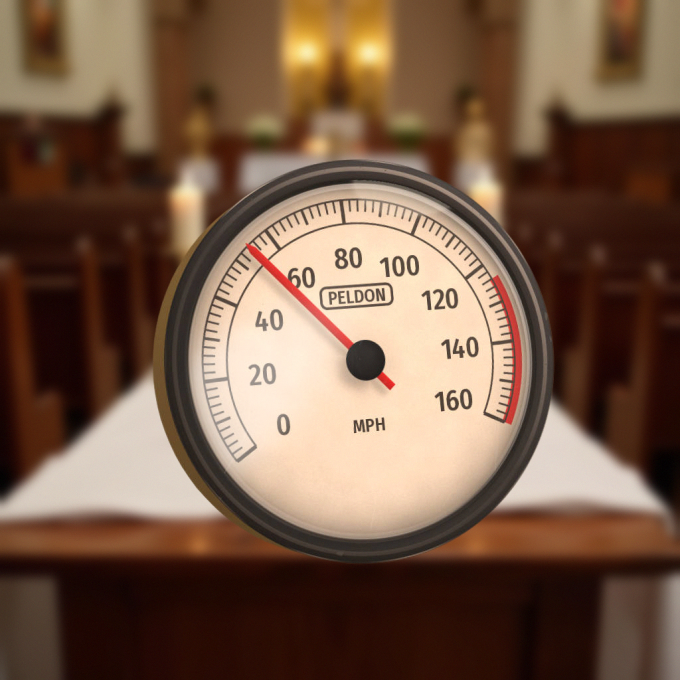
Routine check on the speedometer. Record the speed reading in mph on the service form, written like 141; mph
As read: 54; mph
